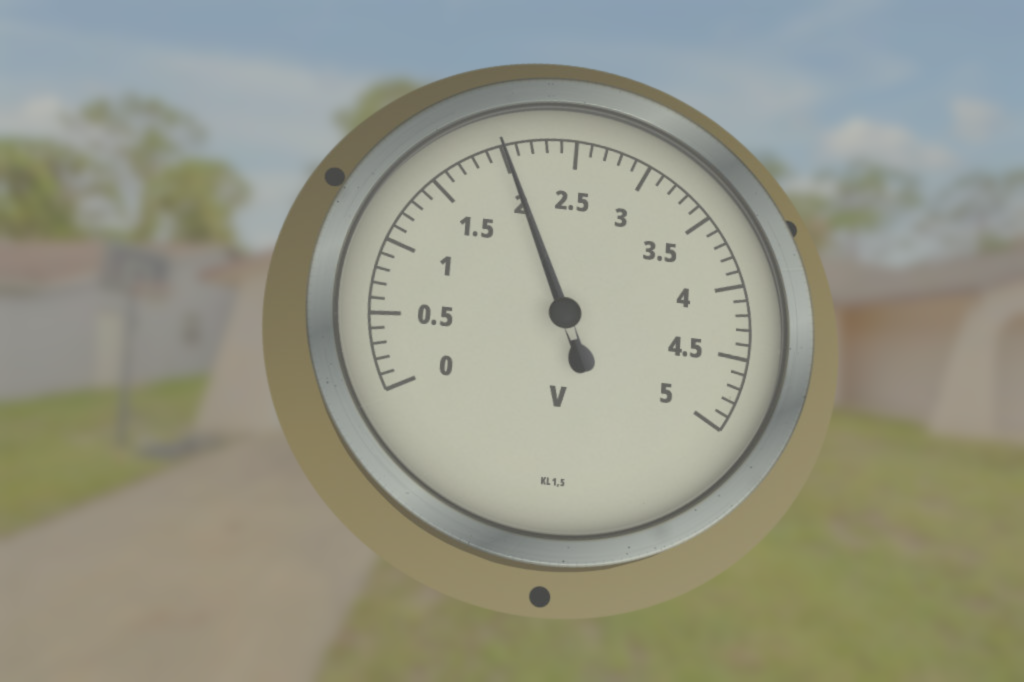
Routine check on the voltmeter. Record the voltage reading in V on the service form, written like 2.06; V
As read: 2; V
